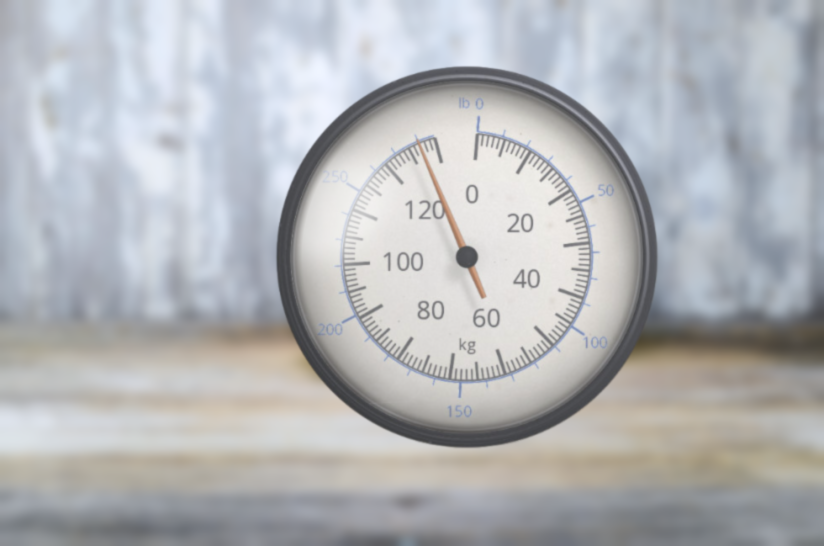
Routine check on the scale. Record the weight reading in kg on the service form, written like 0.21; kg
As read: 127; kg
